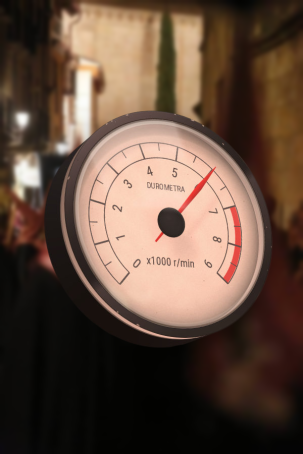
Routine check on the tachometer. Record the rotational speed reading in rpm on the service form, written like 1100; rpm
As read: 6000; rpm
